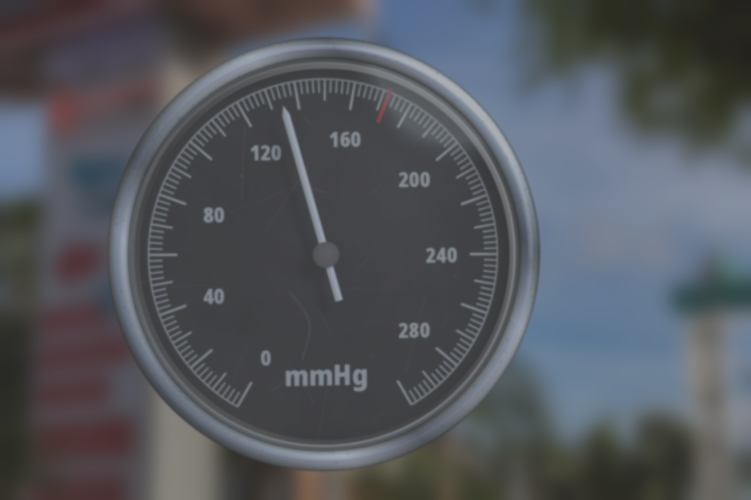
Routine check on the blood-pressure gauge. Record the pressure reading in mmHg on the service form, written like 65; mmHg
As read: 134; mmHg
